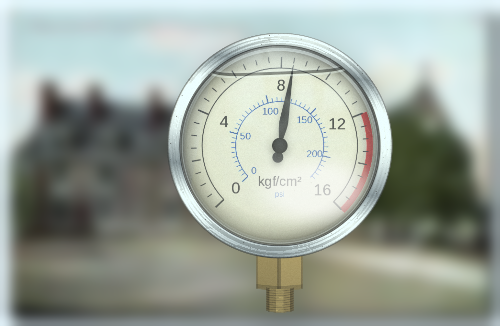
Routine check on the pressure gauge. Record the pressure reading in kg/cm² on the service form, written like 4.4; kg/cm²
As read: 8.5; kg/cm²
